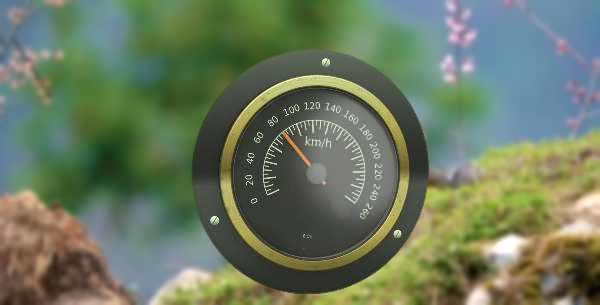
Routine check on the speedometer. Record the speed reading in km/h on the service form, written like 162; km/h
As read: 80; km/h
